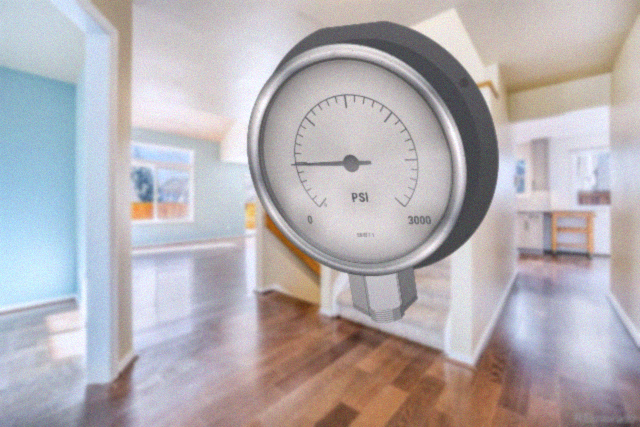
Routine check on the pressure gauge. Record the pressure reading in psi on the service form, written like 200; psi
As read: 500; psi
